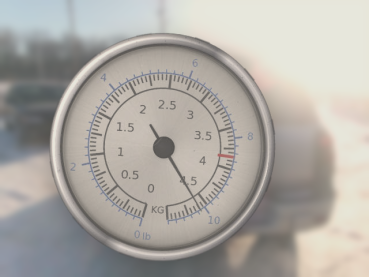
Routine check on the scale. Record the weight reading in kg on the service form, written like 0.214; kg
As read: 4.6; kg
